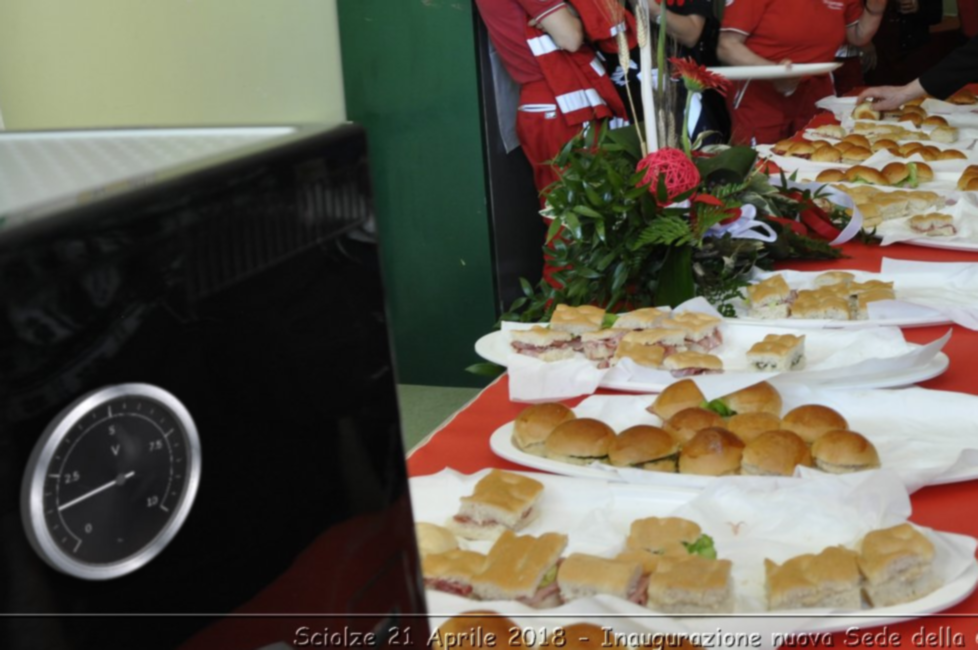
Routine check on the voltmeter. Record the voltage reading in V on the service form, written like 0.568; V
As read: 1.5; V
